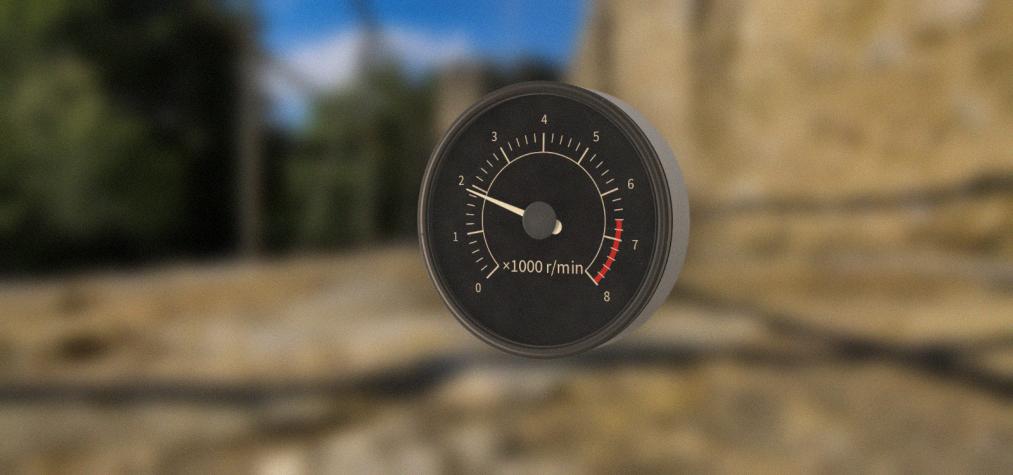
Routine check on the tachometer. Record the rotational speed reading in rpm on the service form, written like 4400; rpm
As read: 1900; rpm
